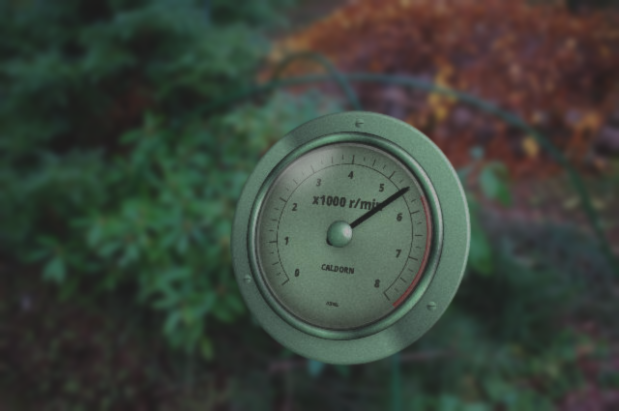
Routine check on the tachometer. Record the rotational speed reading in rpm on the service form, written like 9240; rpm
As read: 5500; rpm
